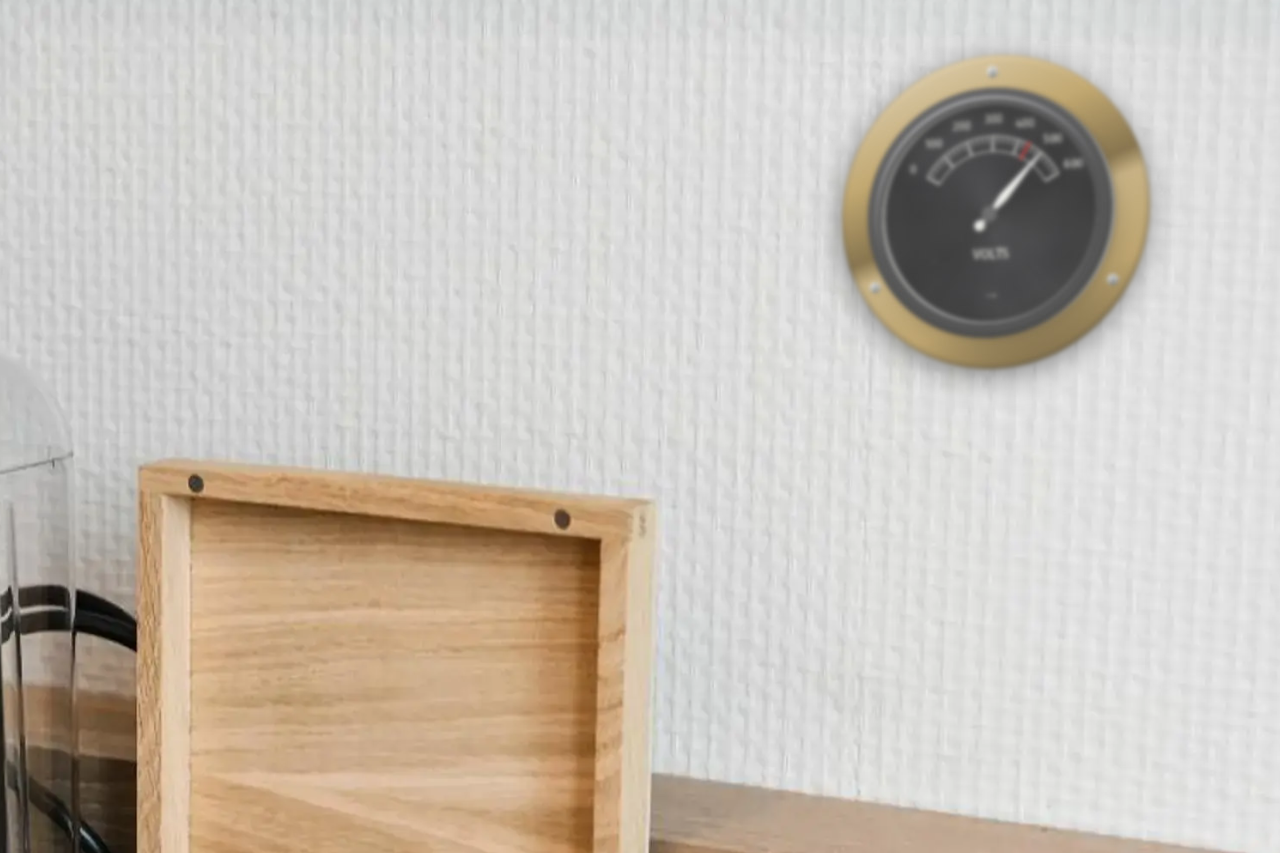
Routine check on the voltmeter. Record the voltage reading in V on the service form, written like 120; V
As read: 500; V
